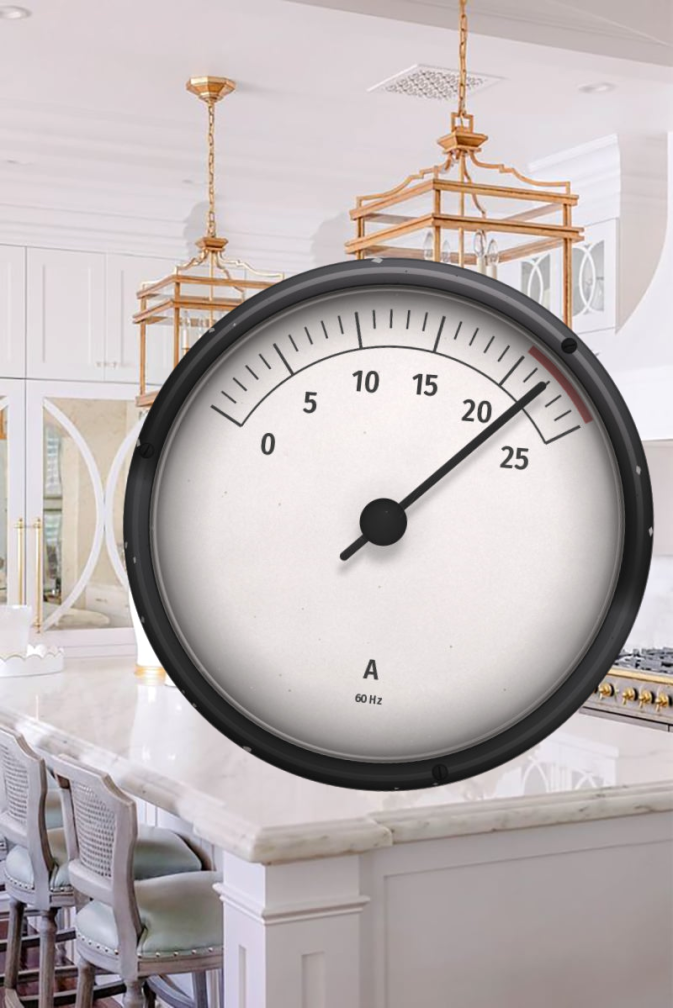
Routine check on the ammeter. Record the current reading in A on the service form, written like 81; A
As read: 22; A
